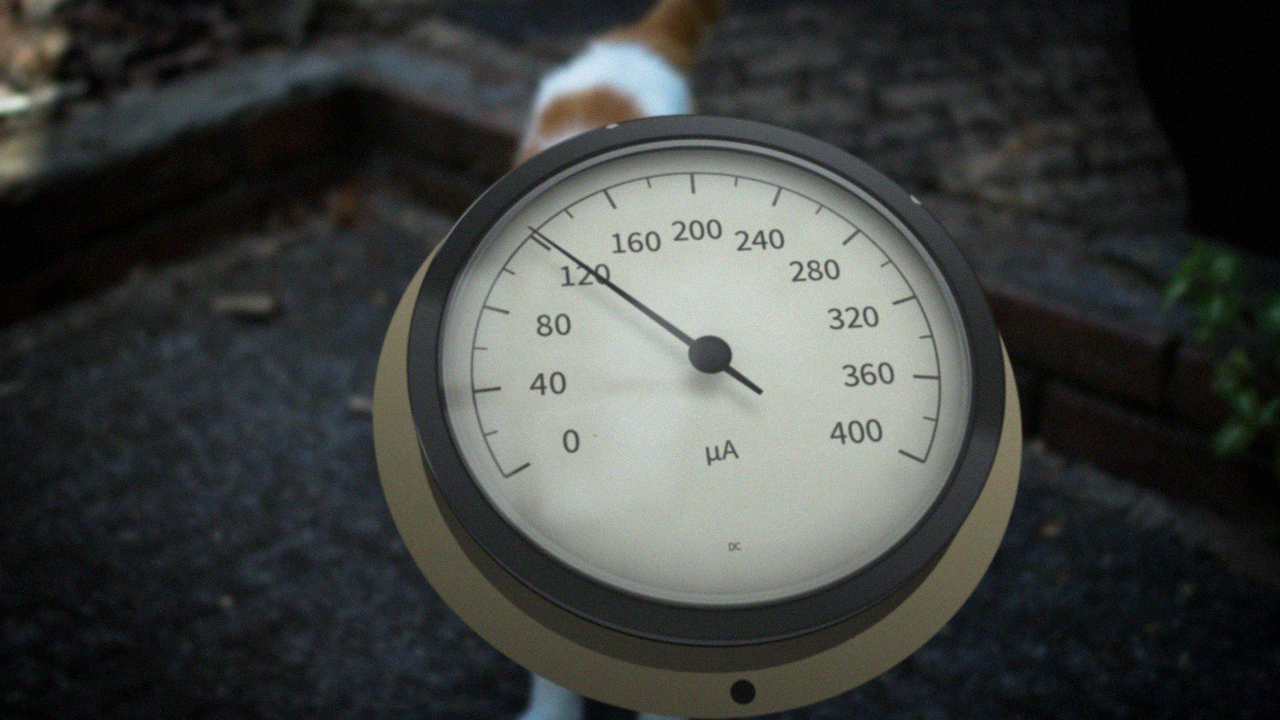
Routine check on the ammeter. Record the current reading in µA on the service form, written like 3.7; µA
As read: 120; µA
